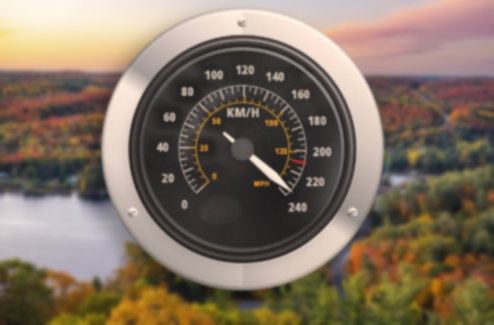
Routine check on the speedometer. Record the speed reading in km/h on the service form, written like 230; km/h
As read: 235; km/h
